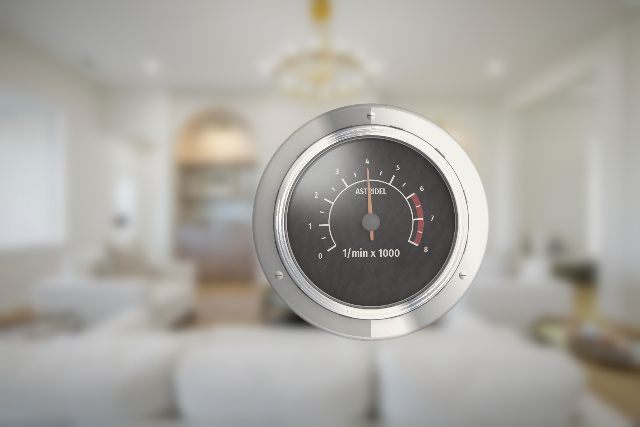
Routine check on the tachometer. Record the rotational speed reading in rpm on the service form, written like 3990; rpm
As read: 4000; rpm
